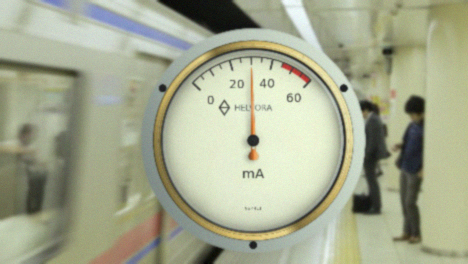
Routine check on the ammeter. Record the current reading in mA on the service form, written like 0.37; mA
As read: 30; mA
